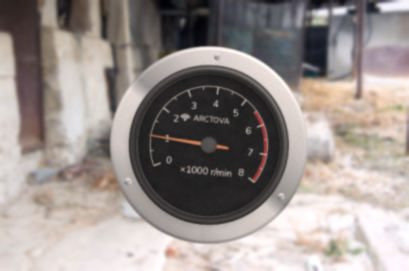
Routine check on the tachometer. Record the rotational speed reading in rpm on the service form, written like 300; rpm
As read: 1000; rpm
